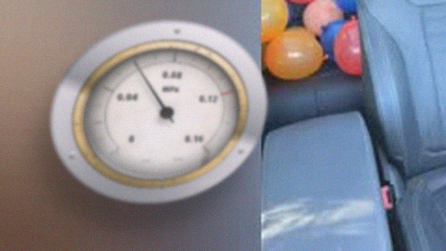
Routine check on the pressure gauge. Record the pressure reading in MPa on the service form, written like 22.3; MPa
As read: 0.06; MPa
